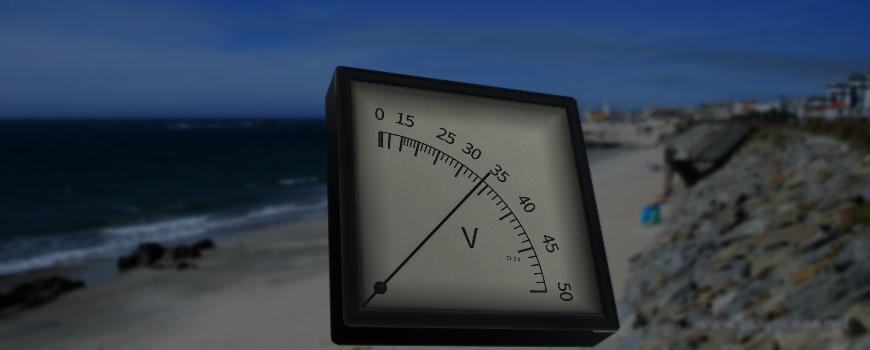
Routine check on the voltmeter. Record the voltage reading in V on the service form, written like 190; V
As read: 34; V
